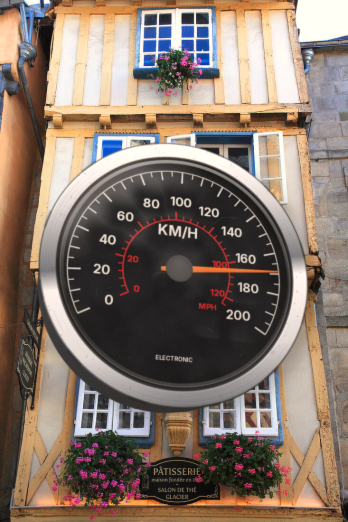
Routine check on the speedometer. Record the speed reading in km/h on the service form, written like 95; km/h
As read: 170; km/h
